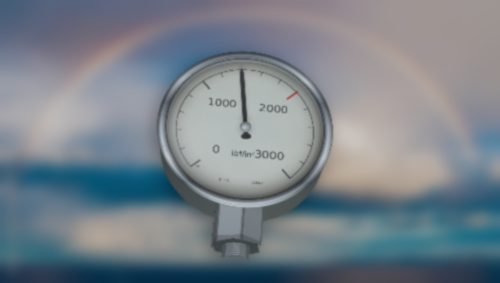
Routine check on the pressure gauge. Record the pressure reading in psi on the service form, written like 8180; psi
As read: 1400; psi
